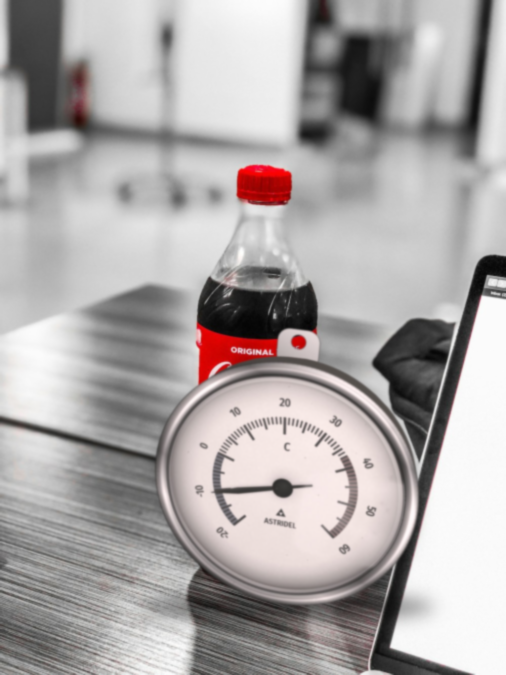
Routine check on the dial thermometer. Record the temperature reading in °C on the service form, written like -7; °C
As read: -10; °C
